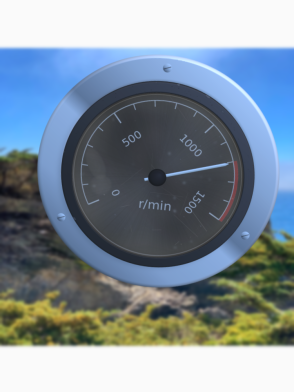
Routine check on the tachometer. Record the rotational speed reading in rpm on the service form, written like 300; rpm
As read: 1200; rpm
